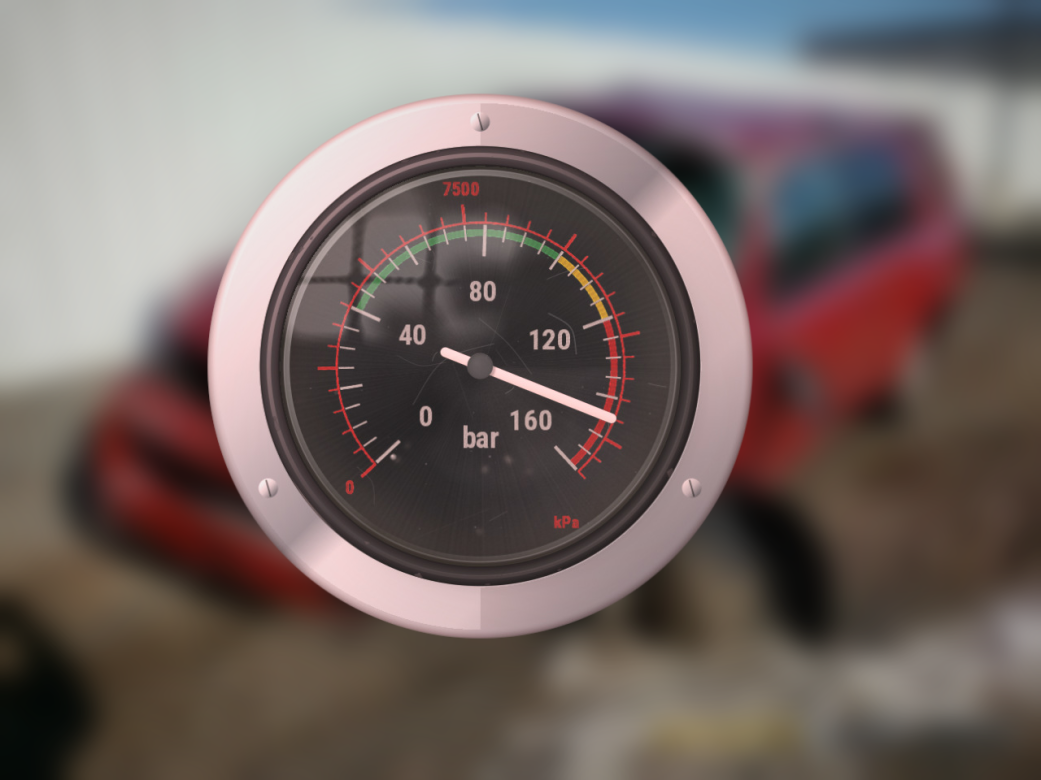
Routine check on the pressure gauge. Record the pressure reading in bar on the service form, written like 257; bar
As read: 145; bar
